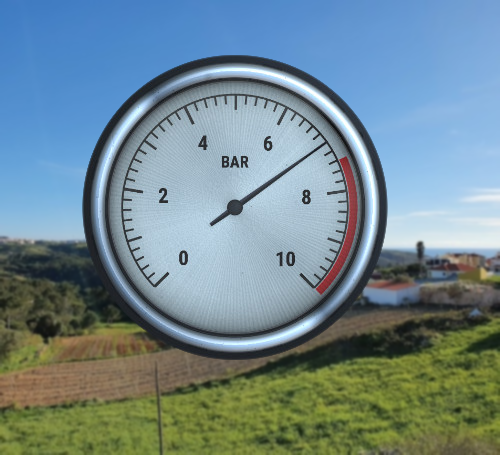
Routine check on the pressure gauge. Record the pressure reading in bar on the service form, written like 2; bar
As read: 7; bar
